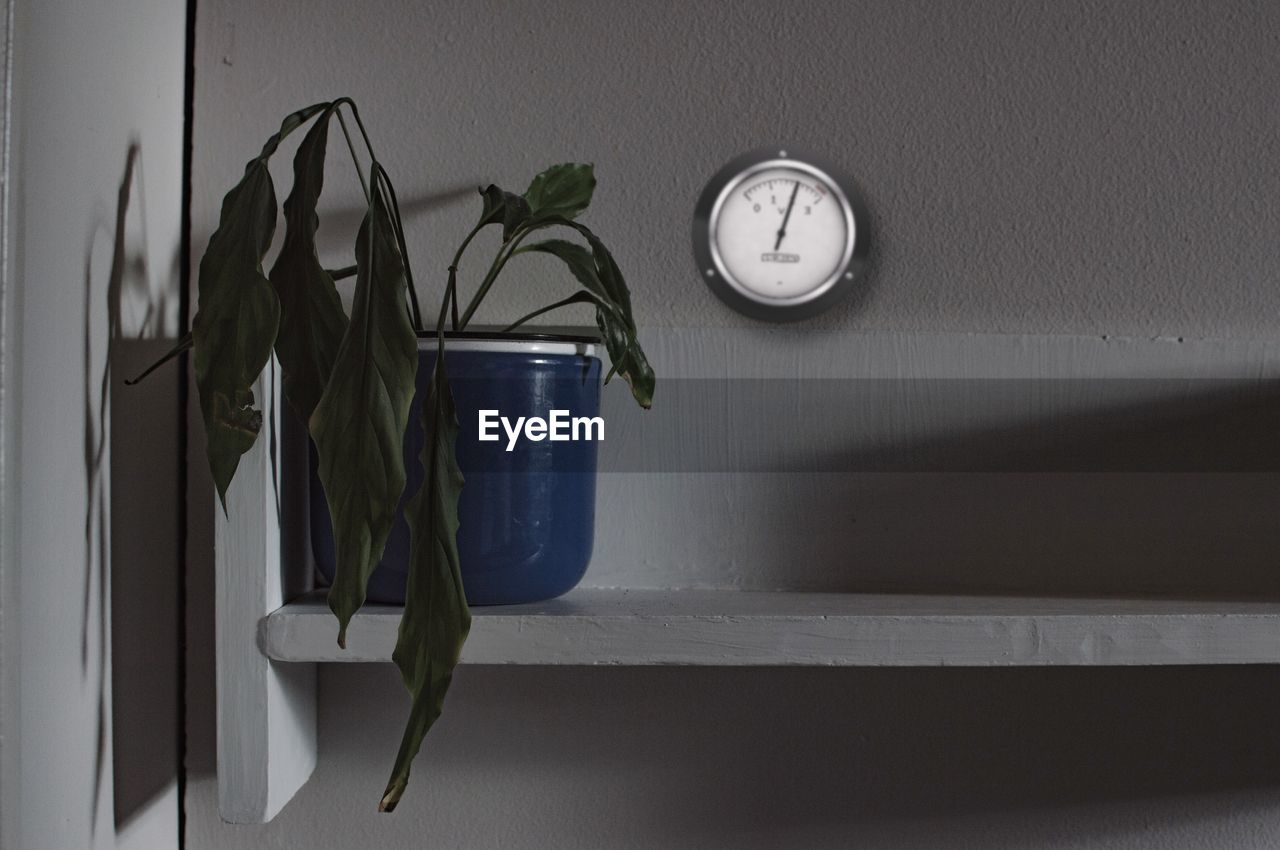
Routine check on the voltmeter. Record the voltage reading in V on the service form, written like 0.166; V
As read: 2; V
